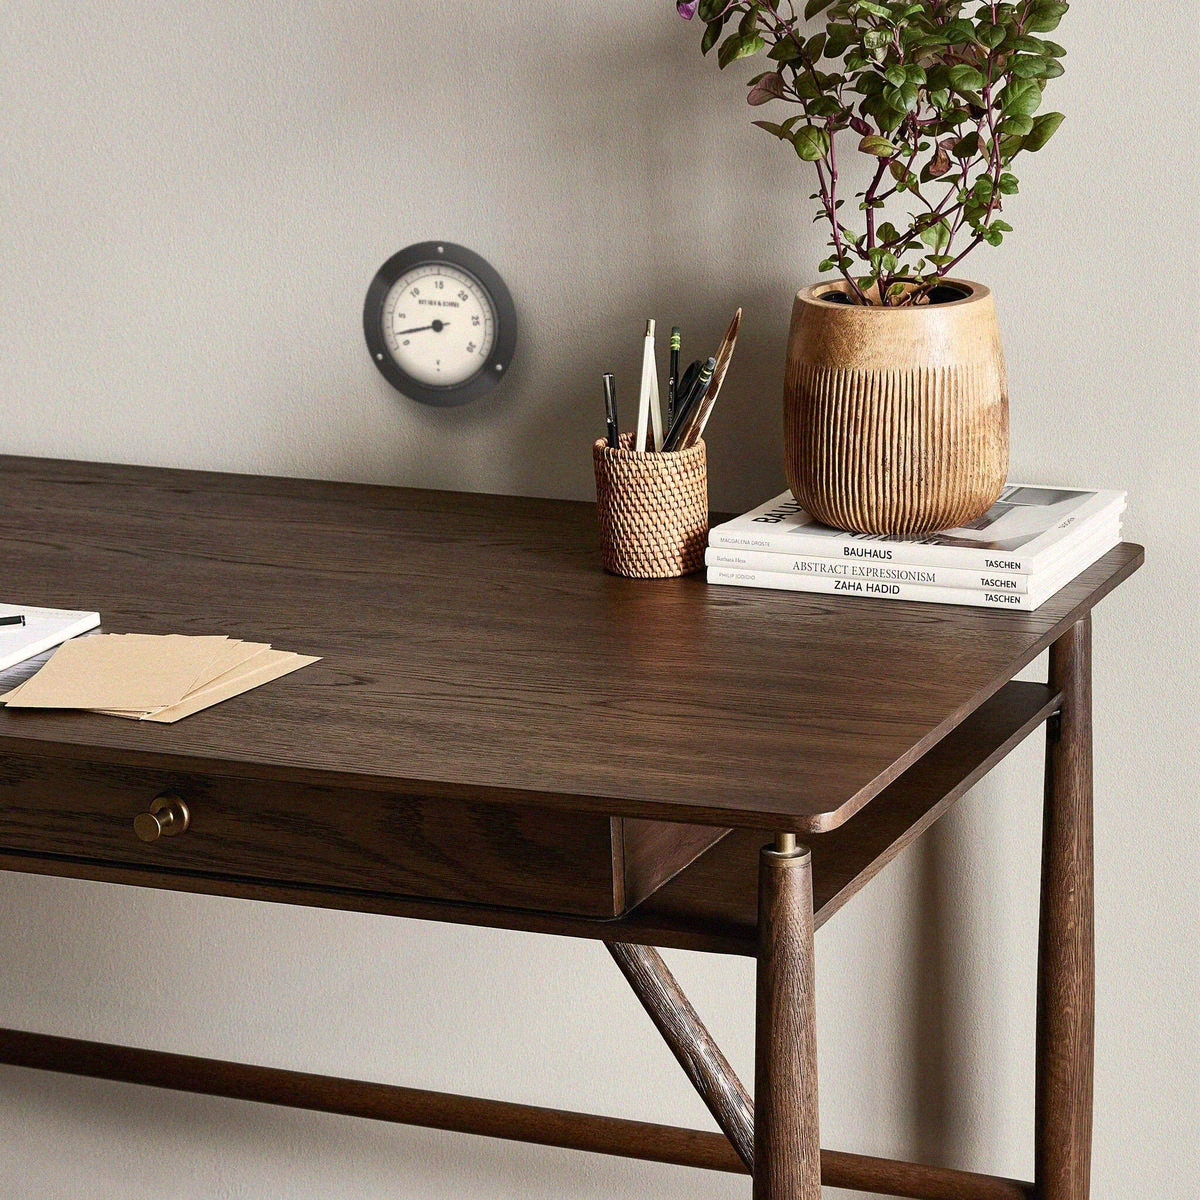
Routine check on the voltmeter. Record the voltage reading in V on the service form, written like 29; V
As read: 2; V
